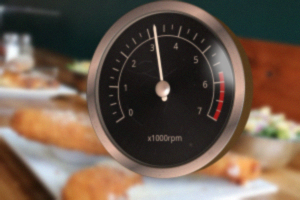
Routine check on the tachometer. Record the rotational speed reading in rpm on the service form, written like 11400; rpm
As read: 3250; rpm
